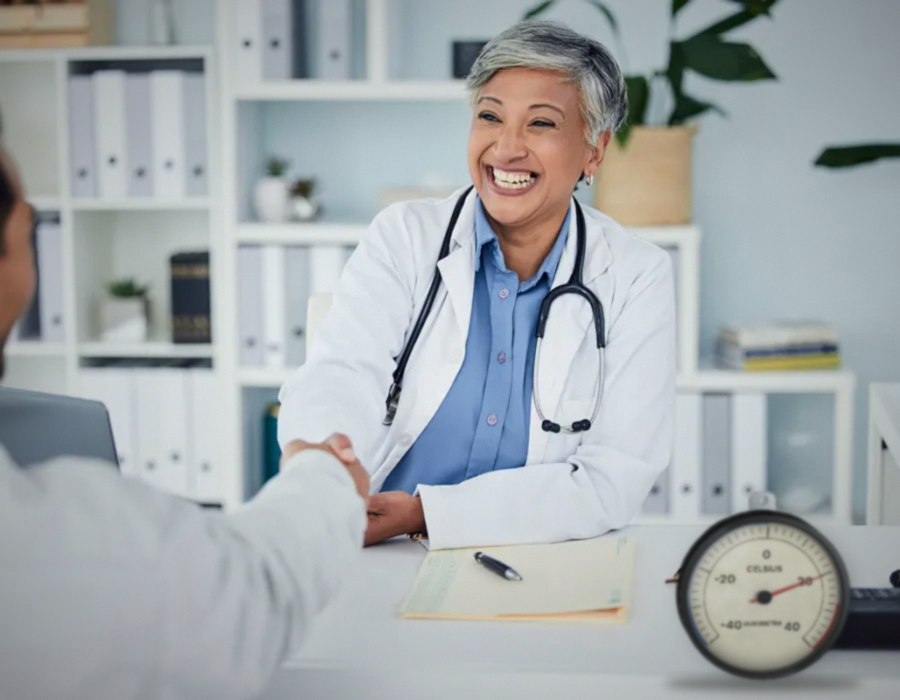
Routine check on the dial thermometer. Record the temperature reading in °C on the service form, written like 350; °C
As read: 20; °C
